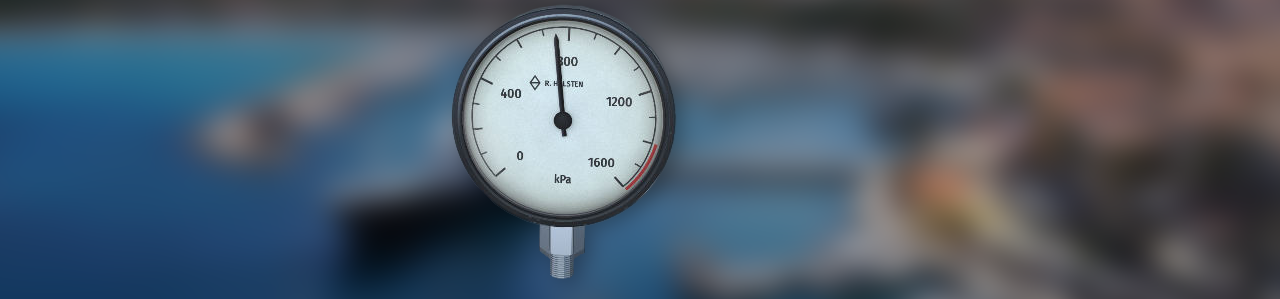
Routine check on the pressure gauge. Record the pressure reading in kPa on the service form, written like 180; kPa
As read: 750; kPa
